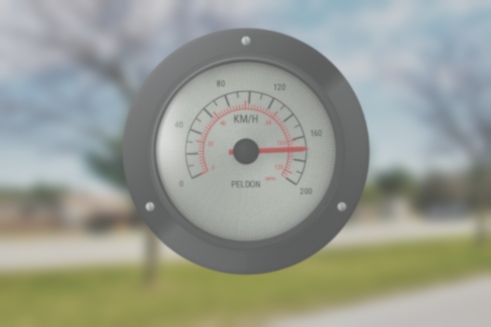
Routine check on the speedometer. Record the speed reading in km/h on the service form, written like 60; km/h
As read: 170; km/h
